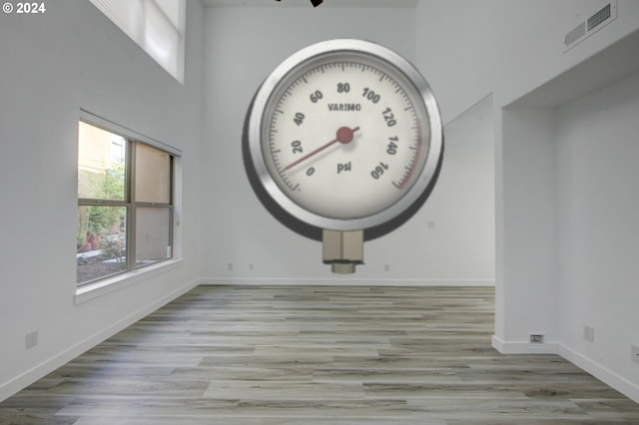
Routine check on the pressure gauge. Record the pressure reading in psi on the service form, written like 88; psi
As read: 10; psi
